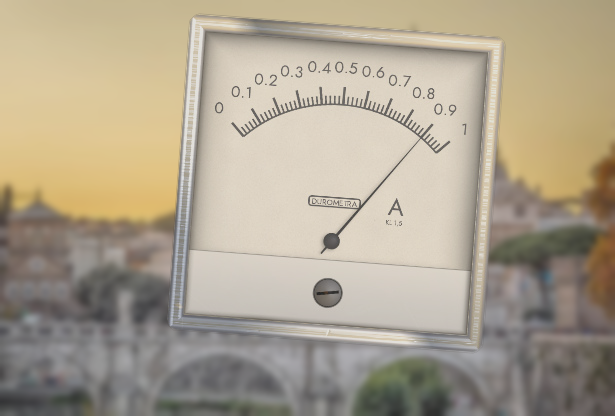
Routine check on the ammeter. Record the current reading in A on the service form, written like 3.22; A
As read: 0.9; A
